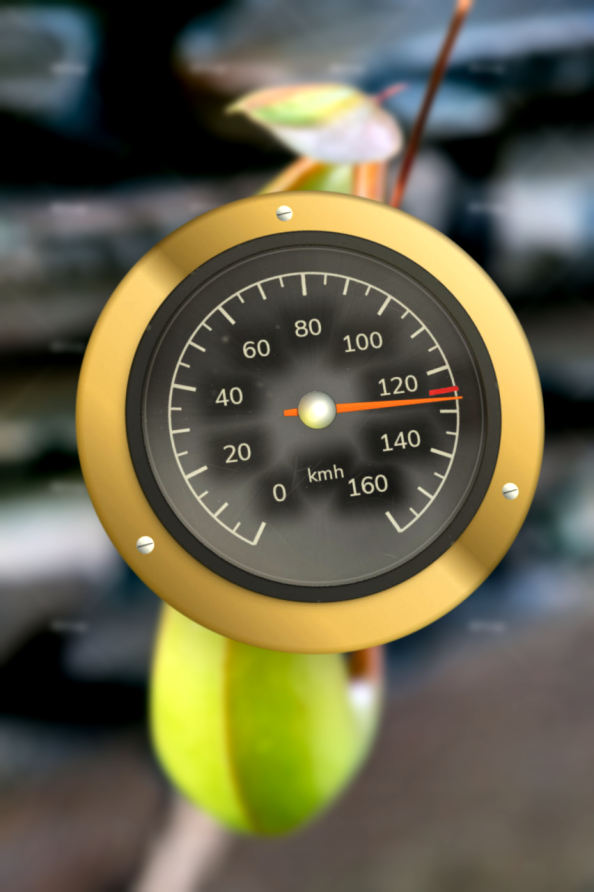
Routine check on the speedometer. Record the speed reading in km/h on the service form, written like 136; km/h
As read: 127.5; km/h
